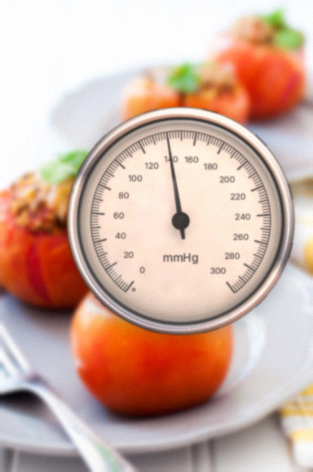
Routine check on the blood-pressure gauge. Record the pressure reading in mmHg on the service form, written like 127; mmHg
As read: 140; mmHg
